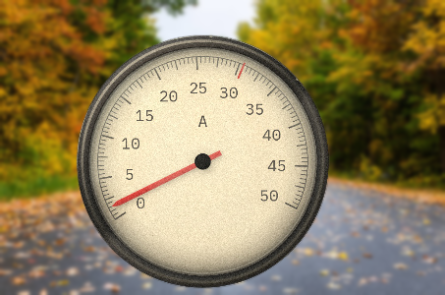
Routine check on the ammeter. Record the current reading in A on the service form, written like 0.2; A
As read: 1.5; A
